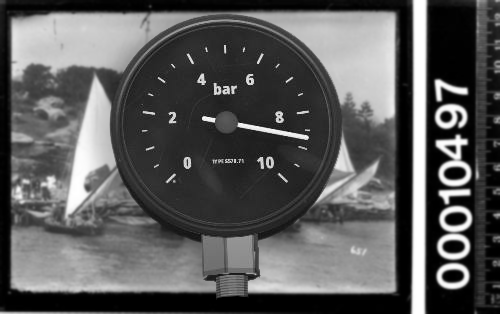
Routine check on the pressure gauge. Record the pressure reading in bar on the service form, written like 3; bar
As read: 8.75; bar
